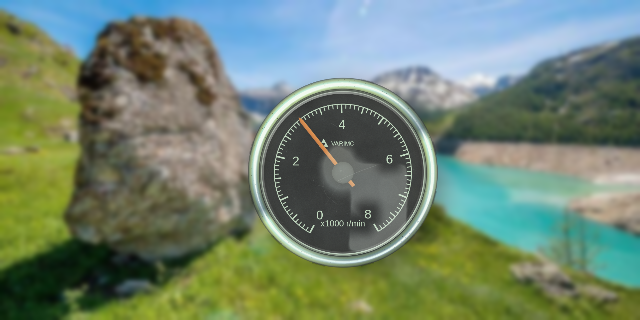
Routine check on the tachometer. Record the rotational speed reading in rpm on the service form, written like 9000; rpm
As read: 3000; rpm
